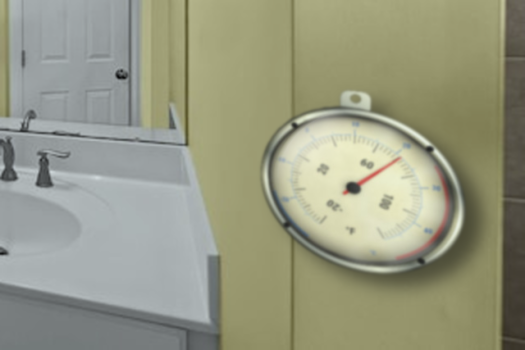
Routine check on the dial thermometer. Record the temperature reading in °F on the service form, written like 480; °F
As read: 70; °F
